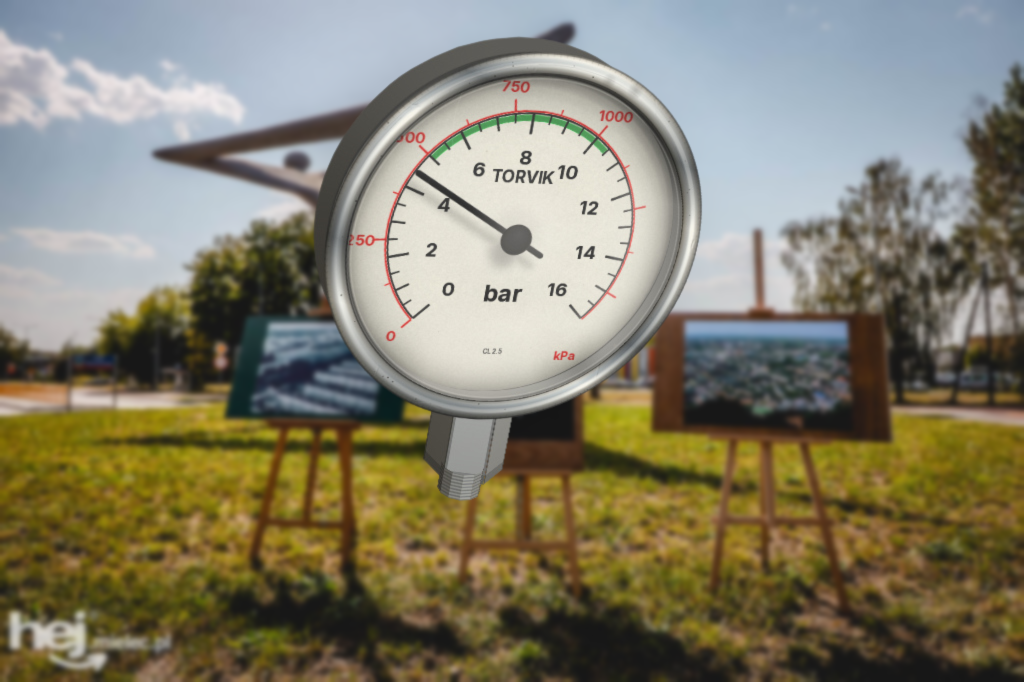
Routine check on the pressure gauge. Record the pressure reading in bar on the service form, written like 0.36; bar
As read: 4.5; bar
